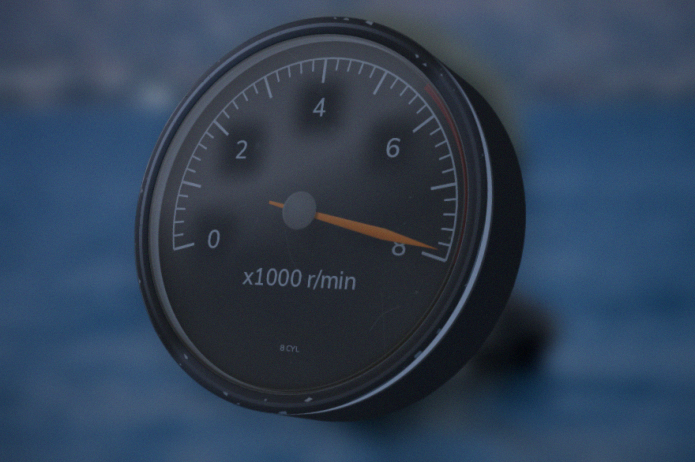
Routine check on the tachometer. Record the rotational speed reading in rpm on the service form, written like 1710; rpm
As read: 7900; rpm
